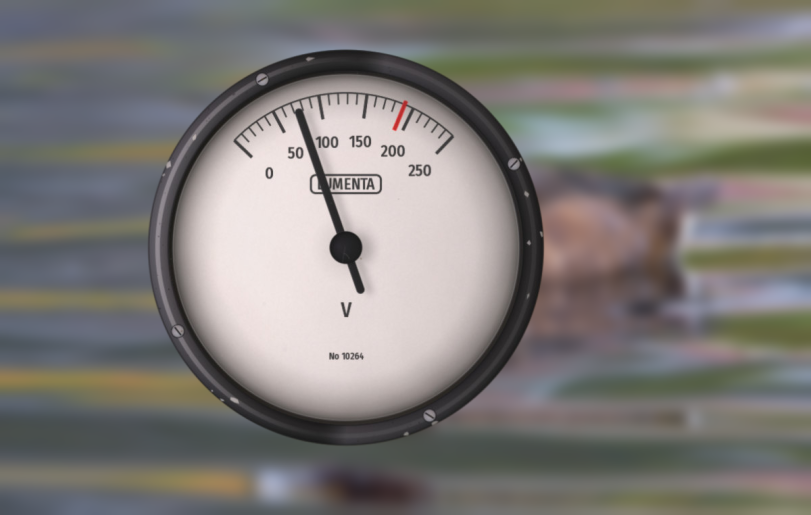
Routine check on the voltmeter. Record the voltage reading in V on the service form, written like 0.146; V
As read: 75; V
